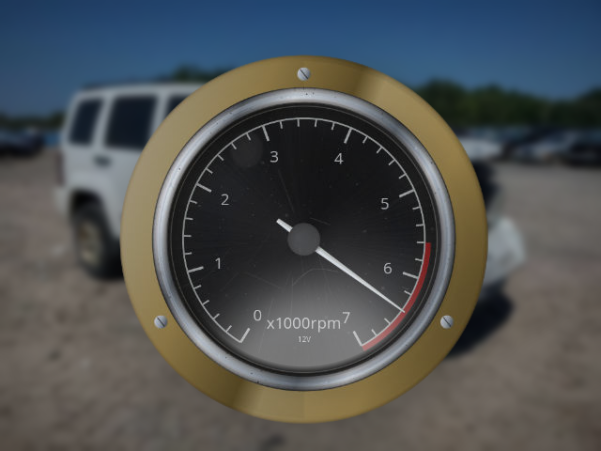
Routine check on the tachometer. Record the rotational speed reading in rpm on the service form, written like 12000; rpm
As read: 6400; rpm
